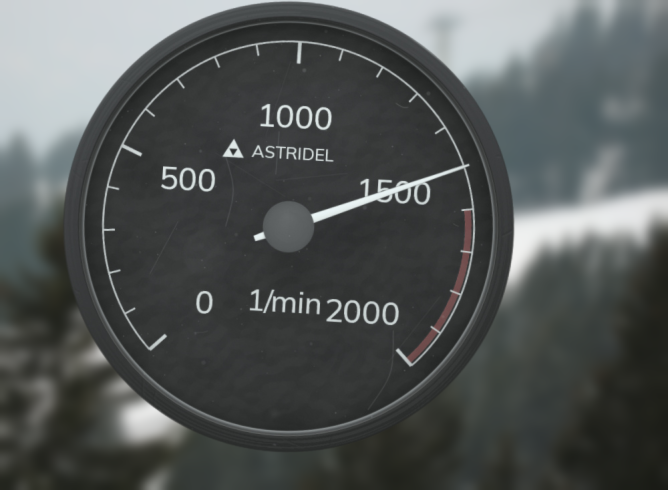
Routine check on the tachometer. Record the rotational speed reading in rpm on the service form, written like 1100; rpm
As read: 1500; rpm
